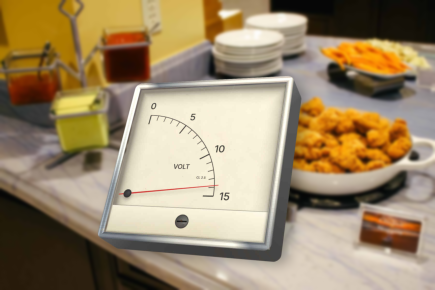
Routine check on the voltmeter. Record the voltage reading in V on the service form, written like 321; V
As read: 14; V
